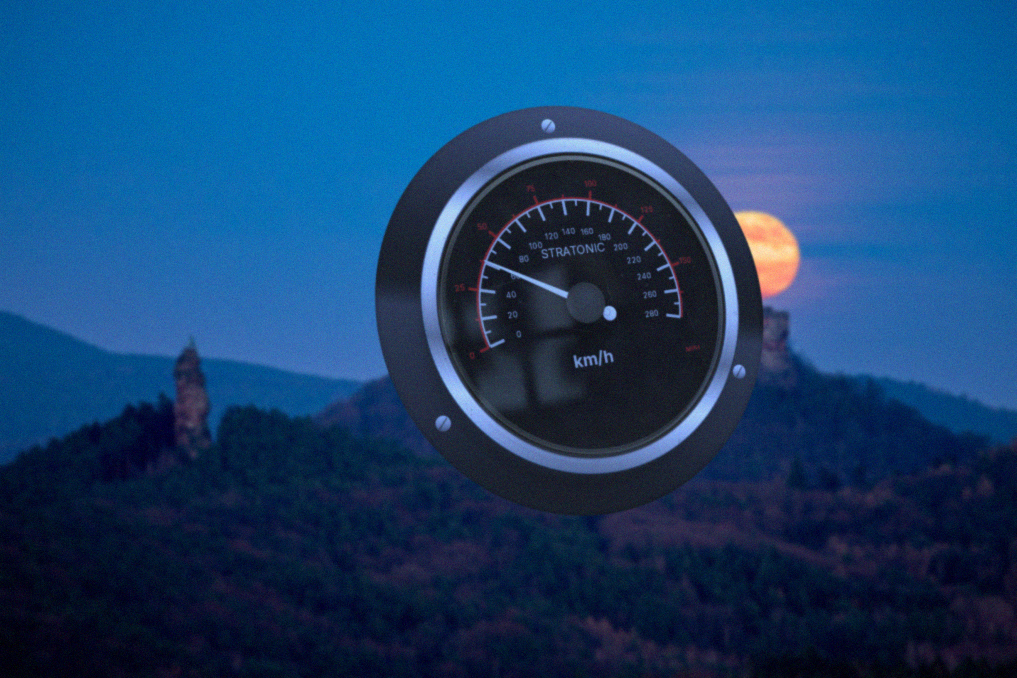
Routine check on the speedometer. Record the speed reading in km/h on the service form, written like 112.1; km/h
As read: 60; km/h
